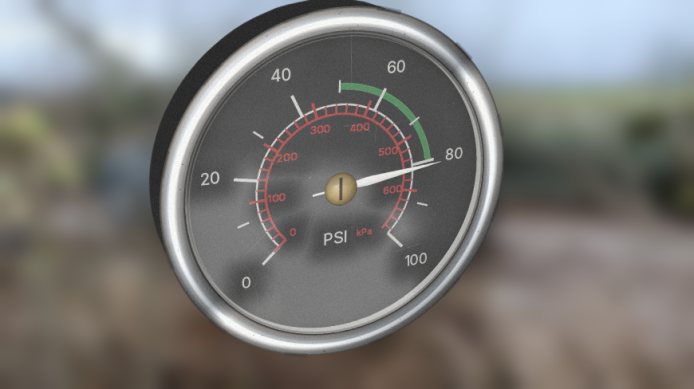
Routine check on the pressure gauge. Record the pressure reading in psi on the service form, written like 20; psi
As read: 80; psi
